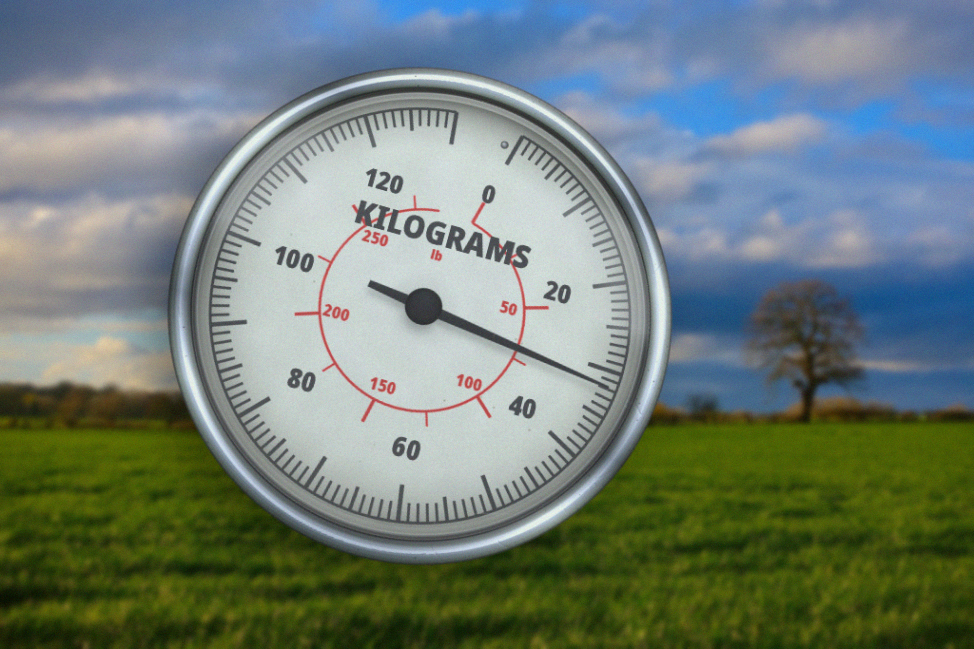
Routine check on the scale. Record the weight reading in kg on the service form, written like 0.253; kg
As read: 32; kg
